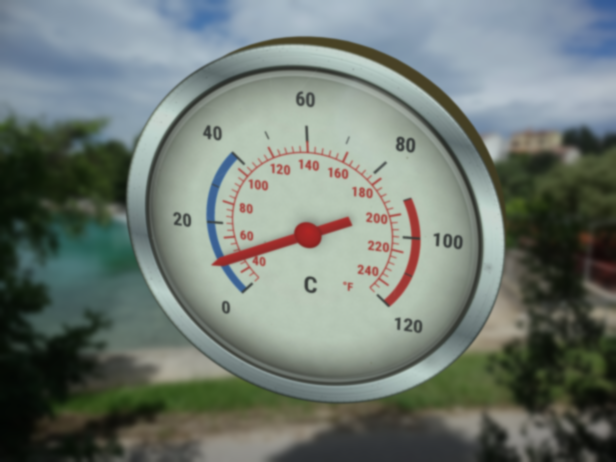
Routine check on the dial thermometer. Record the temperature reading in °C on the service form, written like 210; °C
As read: 10; °C
